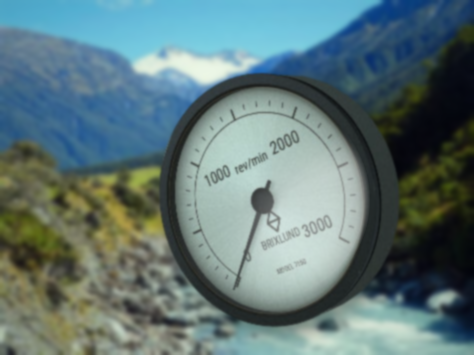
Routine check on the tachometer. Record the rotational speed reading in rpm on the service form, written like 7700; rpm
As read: 0; rpm
